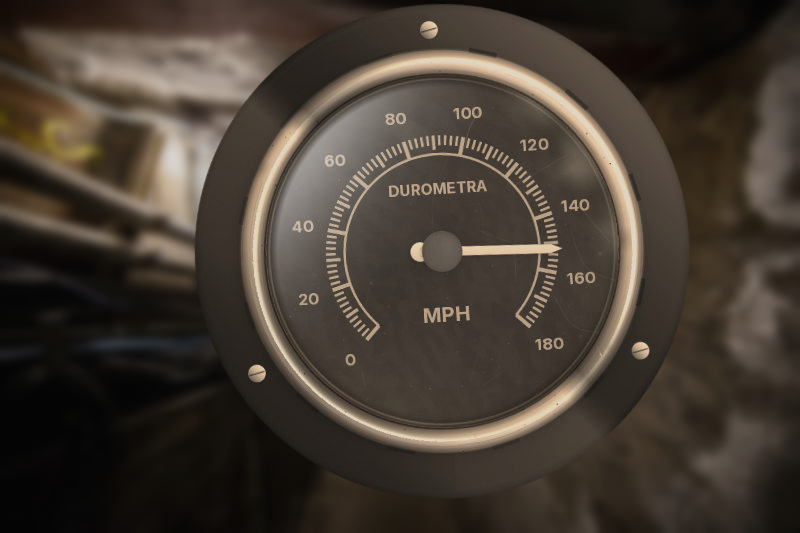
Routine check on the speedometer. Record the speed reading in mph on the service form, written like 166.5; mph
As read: 152; mph
